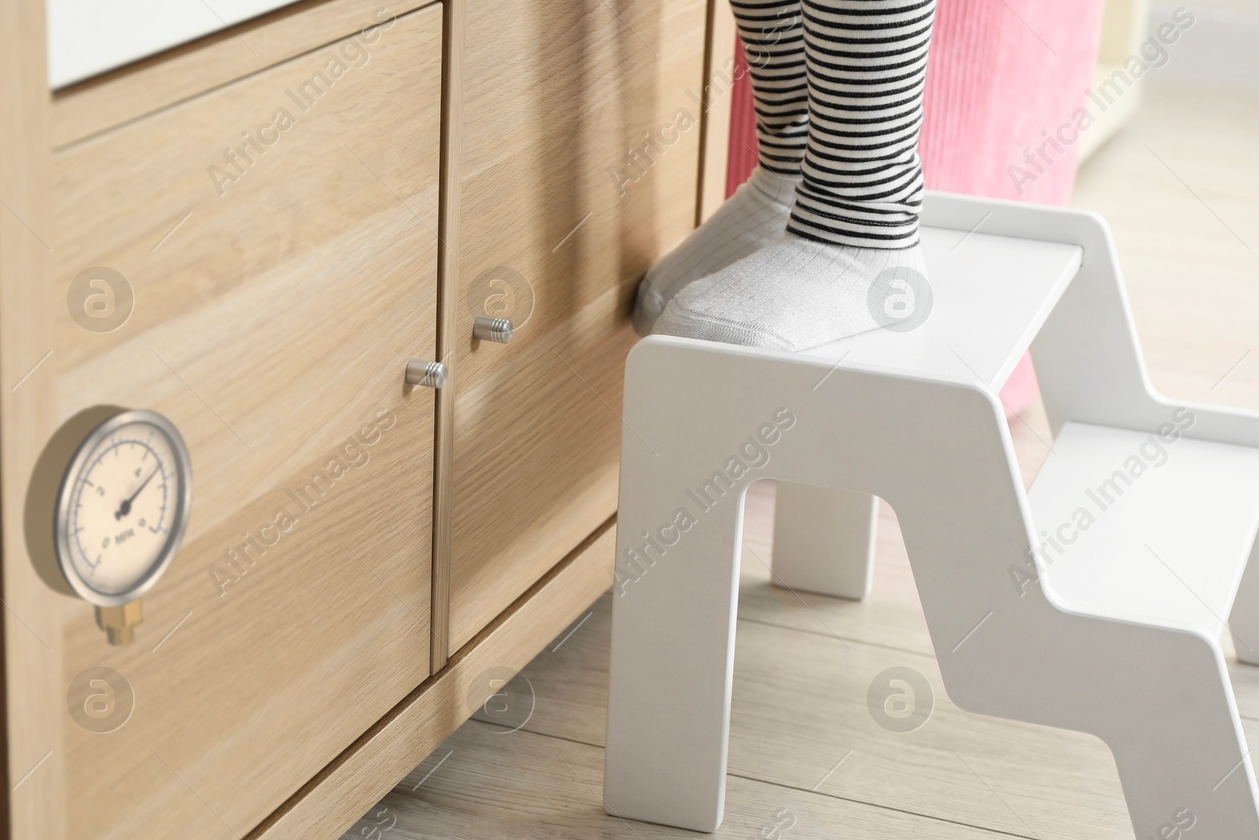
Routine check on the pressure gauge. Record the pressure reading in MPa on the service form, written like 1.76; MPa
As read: 4.5; MPa
